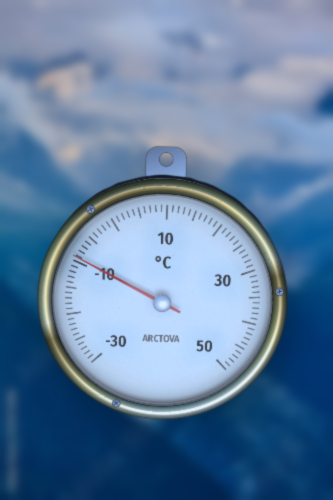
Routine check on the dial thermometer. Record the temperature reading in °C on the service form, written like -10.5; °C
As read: -9; °C
